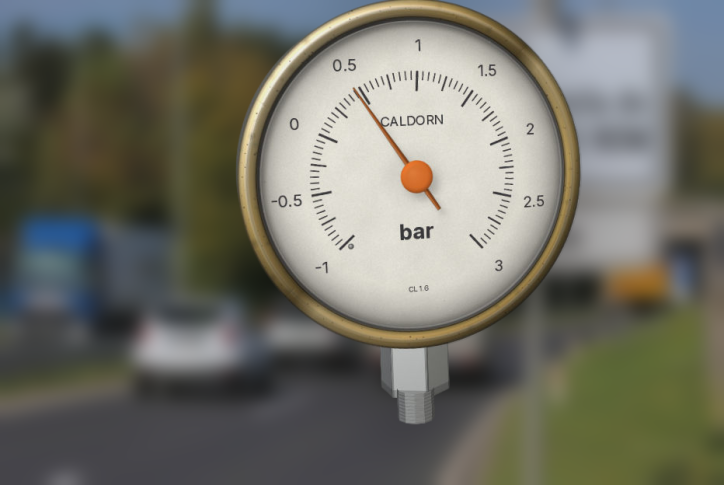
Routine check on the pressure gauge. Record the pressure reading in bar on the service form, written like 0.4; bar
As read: 0.45; bar
